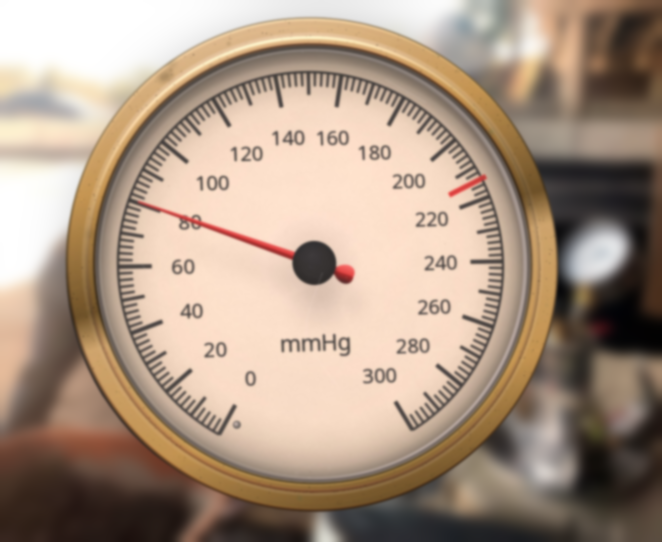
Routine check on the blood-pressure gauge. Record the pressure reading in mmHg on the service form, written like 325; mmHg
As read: 80; mmHg
